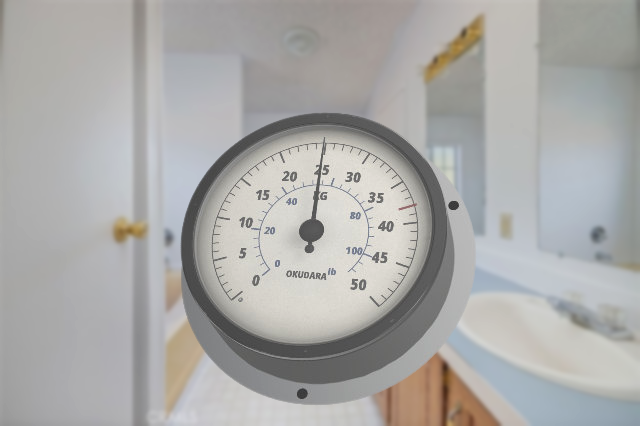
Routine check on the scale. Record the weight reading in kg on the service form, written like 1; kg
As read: 25; kg
